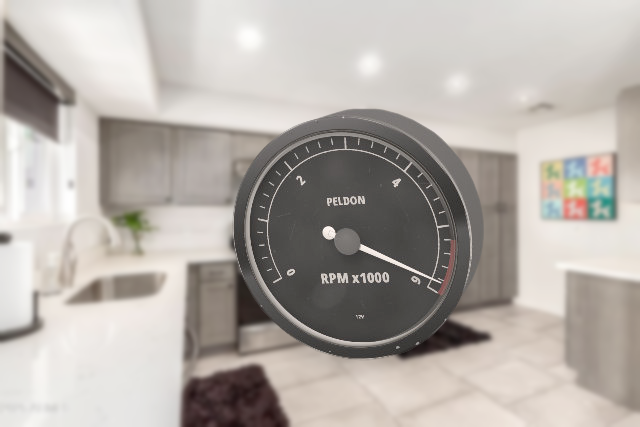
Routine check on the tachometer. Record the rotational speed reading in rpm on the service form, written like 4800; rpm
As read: 5800; rpm
